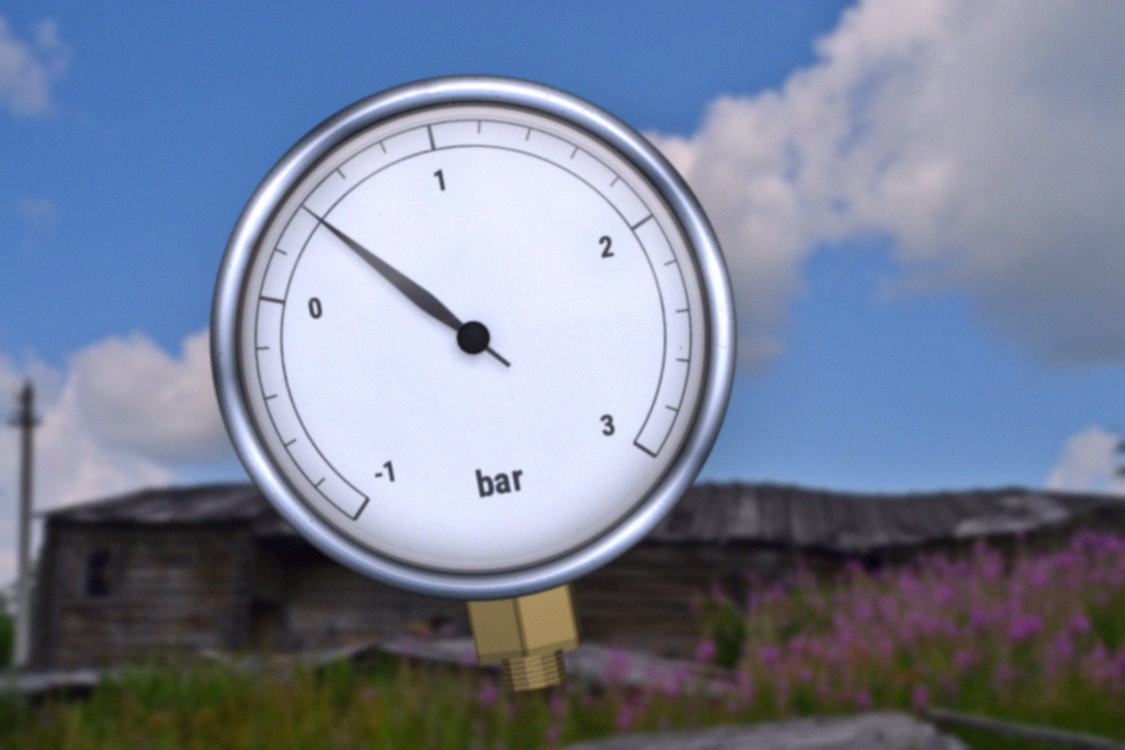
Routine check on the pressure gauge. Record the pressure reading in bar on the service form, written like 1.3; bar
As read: 0.4; bar
